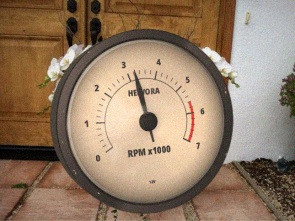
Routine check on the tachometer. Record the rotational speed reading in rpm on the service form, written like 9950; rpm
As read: 3200; rpm
